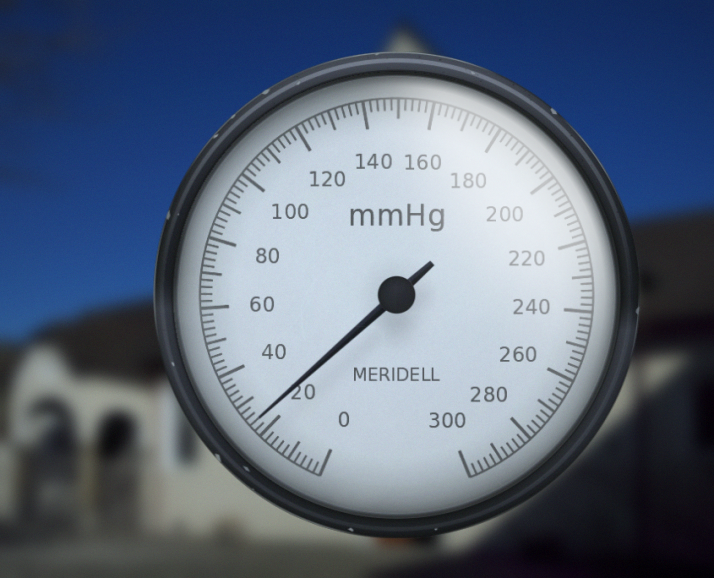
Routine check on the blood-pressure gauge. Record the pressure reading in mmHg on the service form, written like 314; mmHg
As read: 24; mmHg
